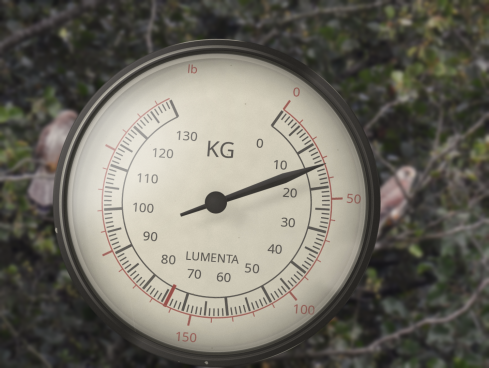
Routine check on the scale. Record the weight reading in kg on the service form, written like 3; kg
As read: 15; kg
